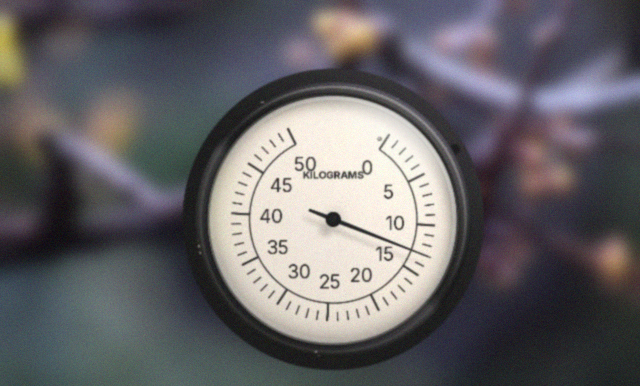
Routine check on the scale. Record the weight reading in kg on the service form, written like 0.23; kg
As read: 13; kg
